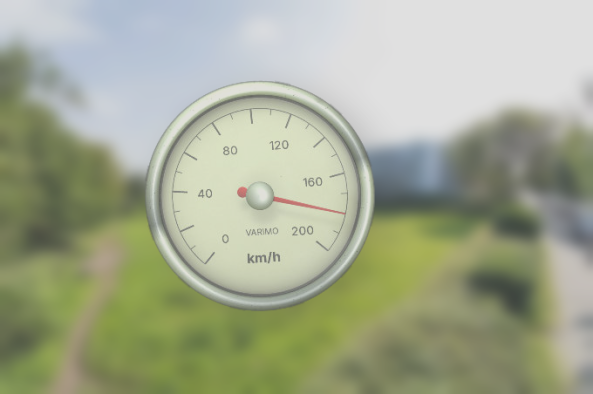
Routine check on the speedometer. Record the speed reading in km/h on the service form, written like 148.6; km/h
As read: 180; km/h
